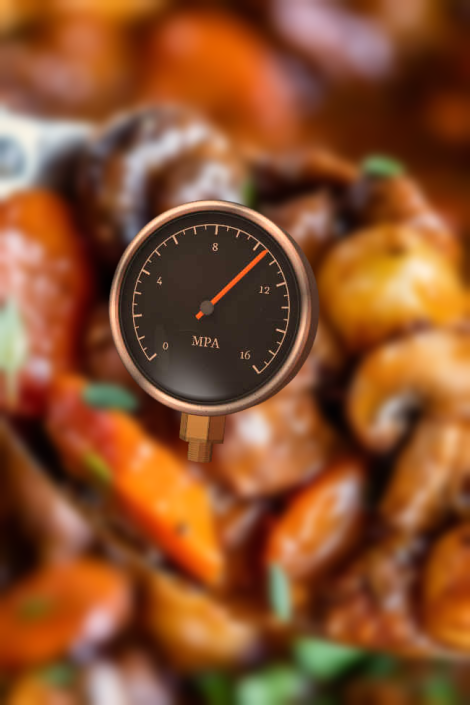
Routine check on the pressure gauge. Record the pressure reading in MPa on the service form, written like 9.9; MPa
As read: 10.5; MPa
